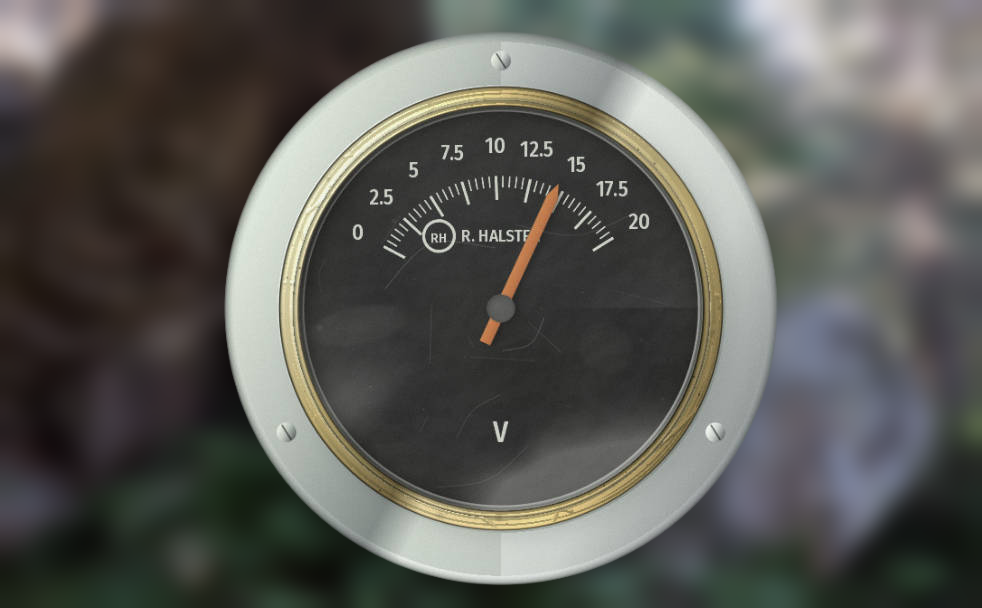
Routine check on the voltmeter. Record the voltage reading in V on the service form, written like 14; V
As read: 14.5; V
